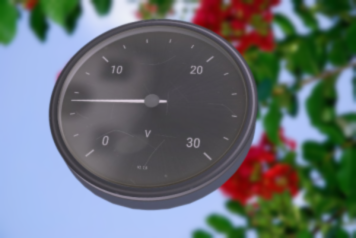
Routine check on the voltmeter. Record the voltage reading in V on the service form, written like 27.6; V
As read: 5; V
